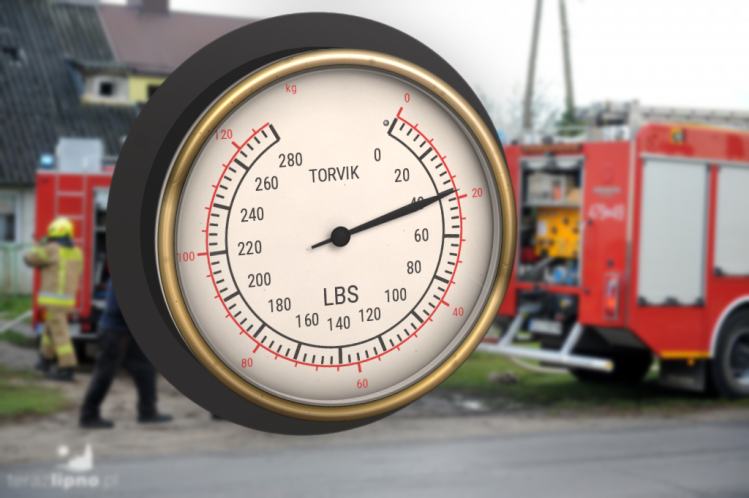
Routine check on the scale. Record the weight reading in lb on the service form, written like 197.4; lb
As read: 40; lb
